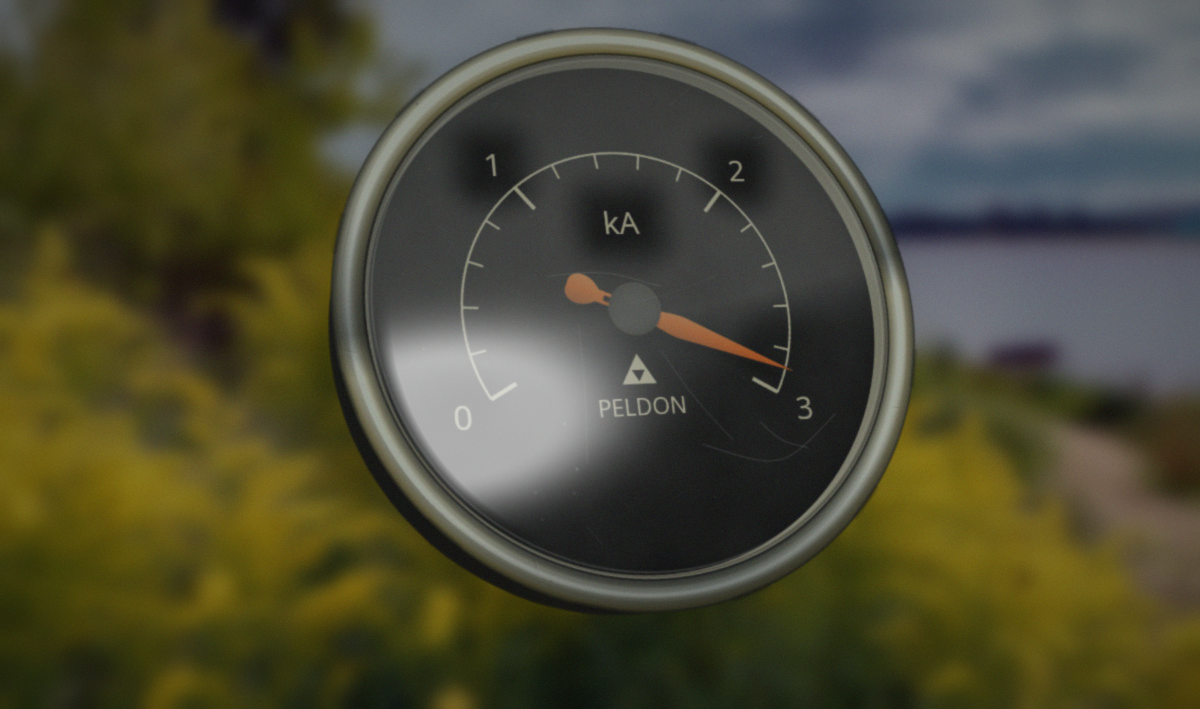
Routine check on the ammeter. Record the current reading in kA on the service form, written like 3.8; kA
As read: 2.9; kA
